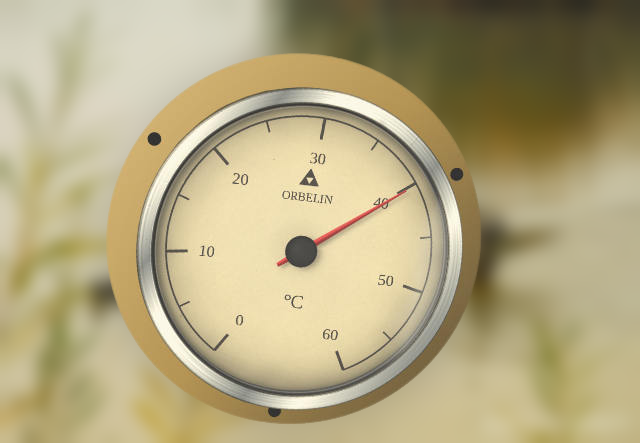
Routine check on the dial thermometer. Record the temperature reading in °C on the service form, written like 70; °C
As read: 40; °C
